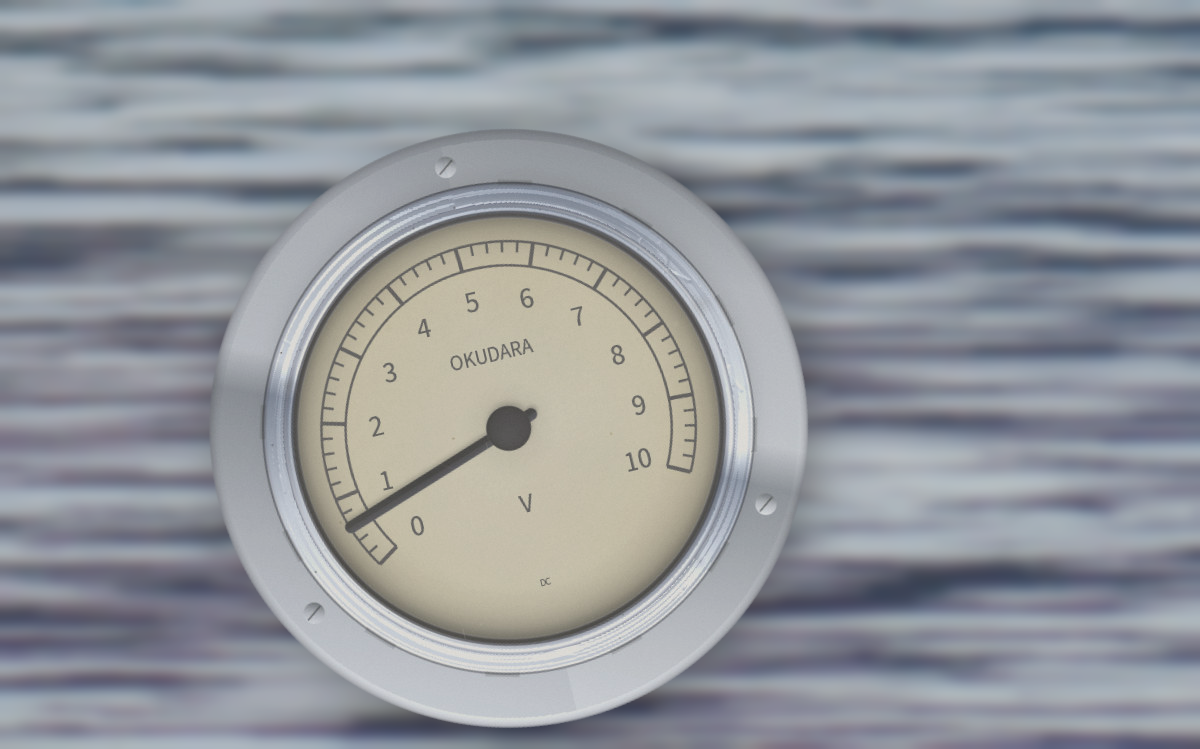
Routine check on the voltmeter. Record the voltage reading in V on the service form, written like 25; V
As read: 0.6; V
